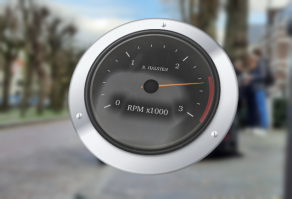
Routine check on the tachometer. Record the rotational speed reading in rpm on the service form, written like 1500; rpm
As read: 2500; rpm
